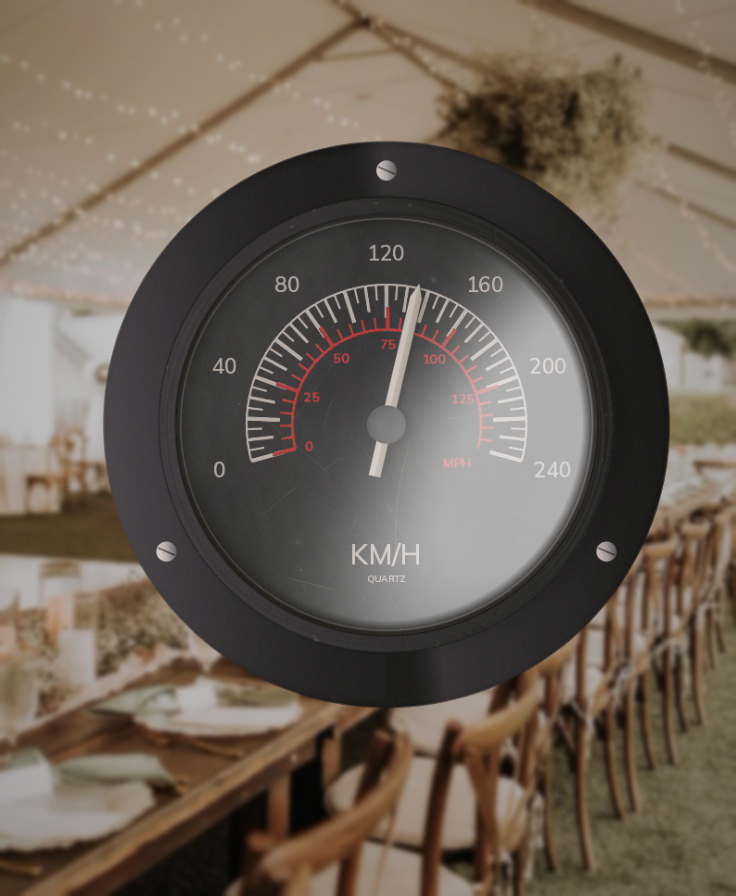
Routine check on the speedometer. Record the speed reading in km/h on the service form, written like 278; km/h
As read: 135; km/h
